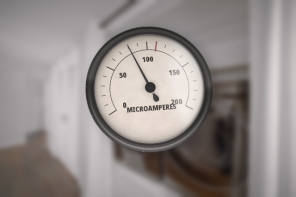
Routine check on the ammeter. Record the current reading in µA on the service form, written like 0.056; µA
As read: 80; µA
